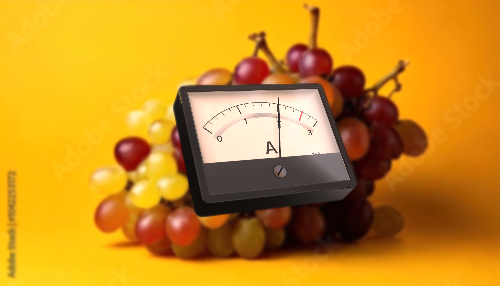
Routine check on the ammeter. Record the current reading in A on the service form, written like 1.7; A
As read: 2; A
